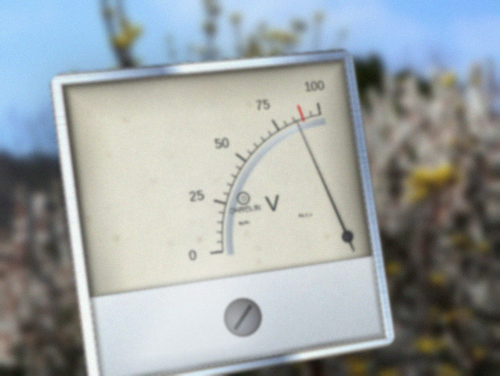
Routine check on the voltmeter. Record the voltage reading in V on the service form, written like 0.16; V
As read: 85; V
